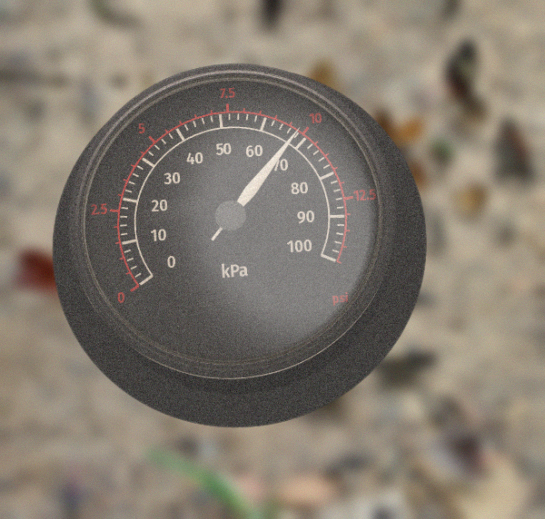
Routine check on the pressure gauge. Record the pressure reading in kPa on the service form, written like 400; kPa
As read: 68; kPa
